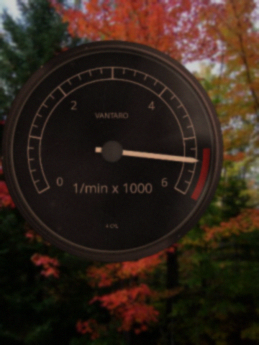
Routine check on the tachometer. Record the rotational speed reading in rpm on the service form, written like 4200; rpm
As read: 5400; rpm
